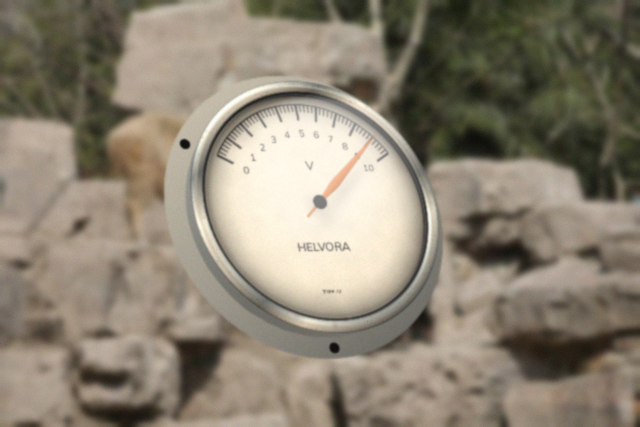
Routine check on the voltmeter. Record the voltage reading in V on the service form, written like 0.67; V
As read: 9; V
